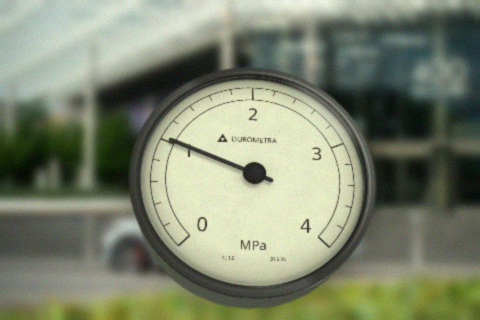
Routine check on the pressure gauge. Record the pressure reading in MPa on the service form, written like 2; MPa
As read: 1; MPa
